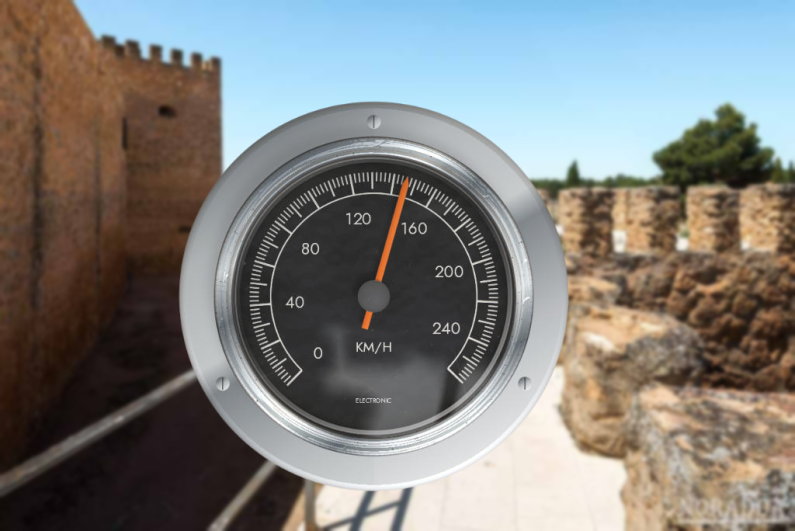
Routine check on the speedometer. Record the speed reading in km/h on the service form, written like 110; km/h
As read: 146; km/h
